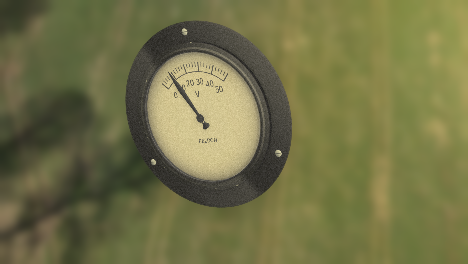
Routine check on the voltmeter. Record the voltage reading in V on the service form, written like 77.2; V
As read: 10; V
